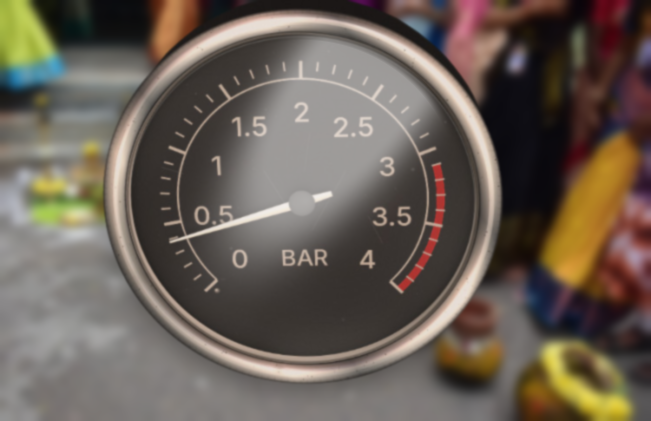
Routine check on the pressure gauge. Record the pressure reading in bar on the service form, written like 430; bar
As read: 0.4; bar
